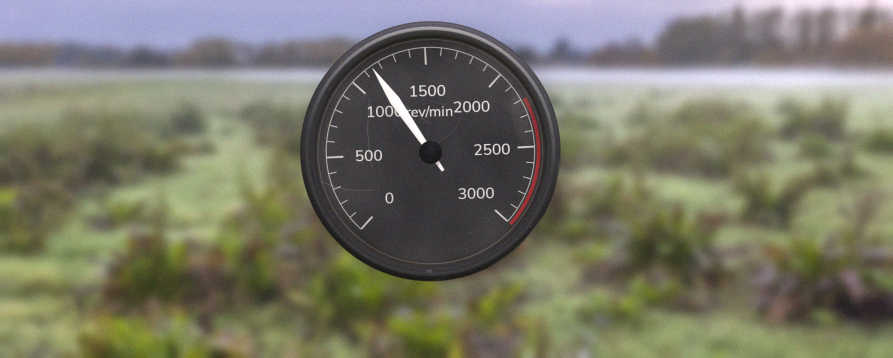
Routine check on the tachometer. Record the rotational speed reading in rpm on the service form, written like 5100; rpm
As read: 1150; rpm
